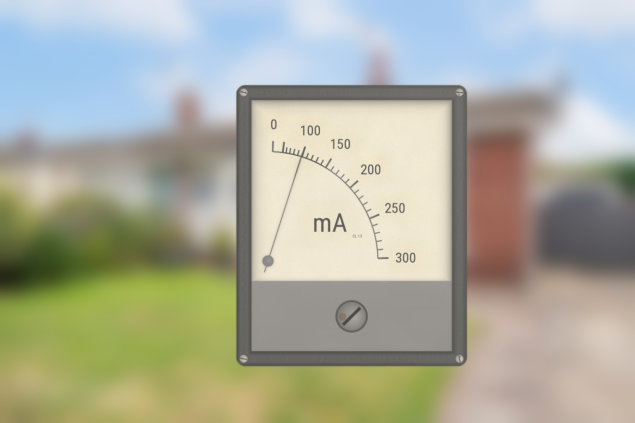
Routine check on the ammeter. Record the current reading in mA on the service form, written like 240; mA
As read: 100; mA
